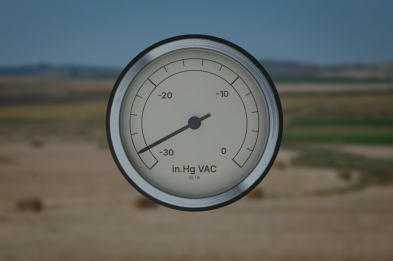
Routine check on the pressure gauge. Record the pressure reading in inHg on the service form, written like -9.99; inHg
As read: -28; inHg
